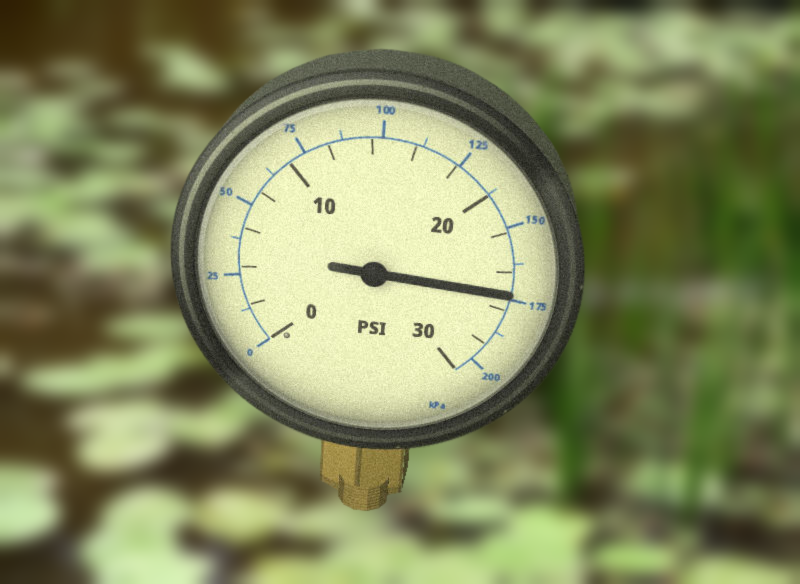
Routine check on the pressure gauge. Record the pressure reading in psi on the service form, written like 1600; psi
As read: 25; psi
